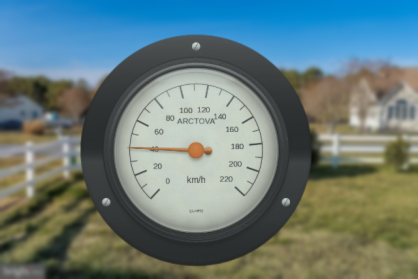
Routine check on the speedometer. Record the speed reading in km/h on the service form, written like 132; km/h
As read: 40; km/h
